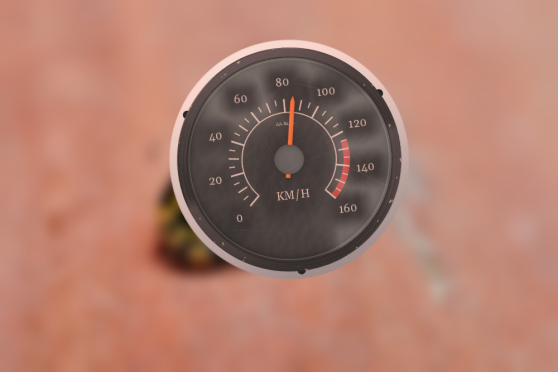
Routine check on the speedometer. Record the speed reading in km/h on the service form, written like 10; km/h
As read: 85; km/h
